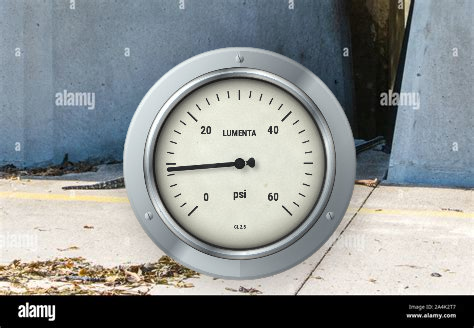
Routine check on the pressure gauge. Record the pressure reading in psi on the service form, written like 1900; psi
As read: 9; psi
